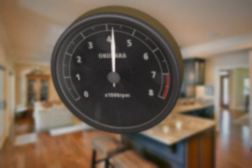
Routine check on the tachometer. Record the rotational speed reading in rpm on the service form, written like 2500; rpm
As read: 4250; rpm
